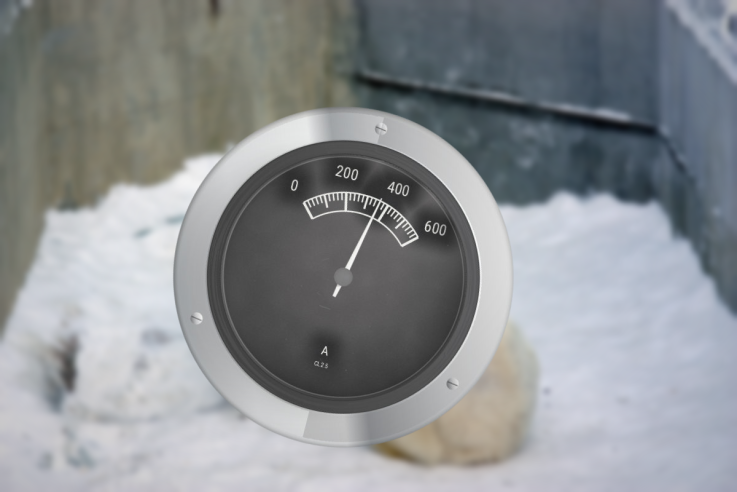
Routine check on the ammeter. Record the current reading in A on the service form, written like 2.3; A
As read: 360; A
